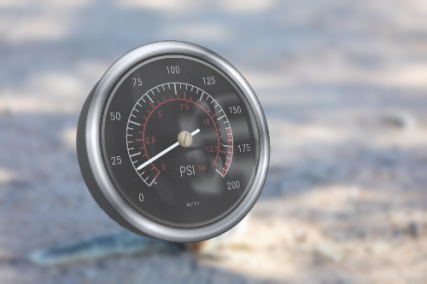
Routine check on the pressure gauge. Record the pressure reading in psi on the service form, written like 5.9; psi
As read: 15; psi
